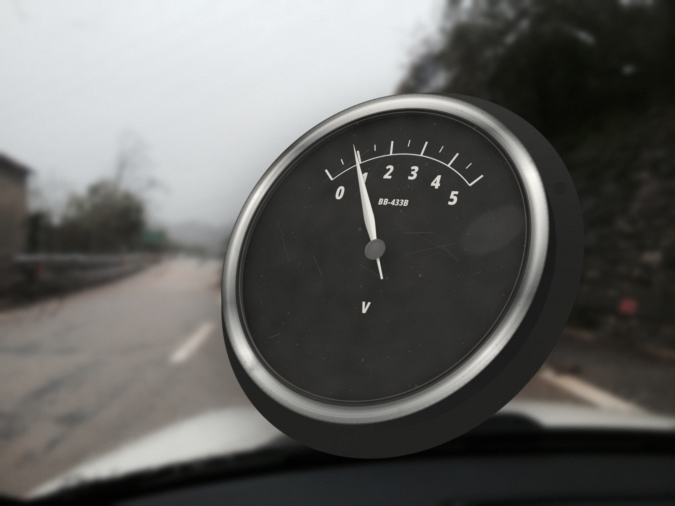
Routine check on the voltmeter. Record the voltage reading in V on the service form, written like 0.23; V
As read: 1; V
